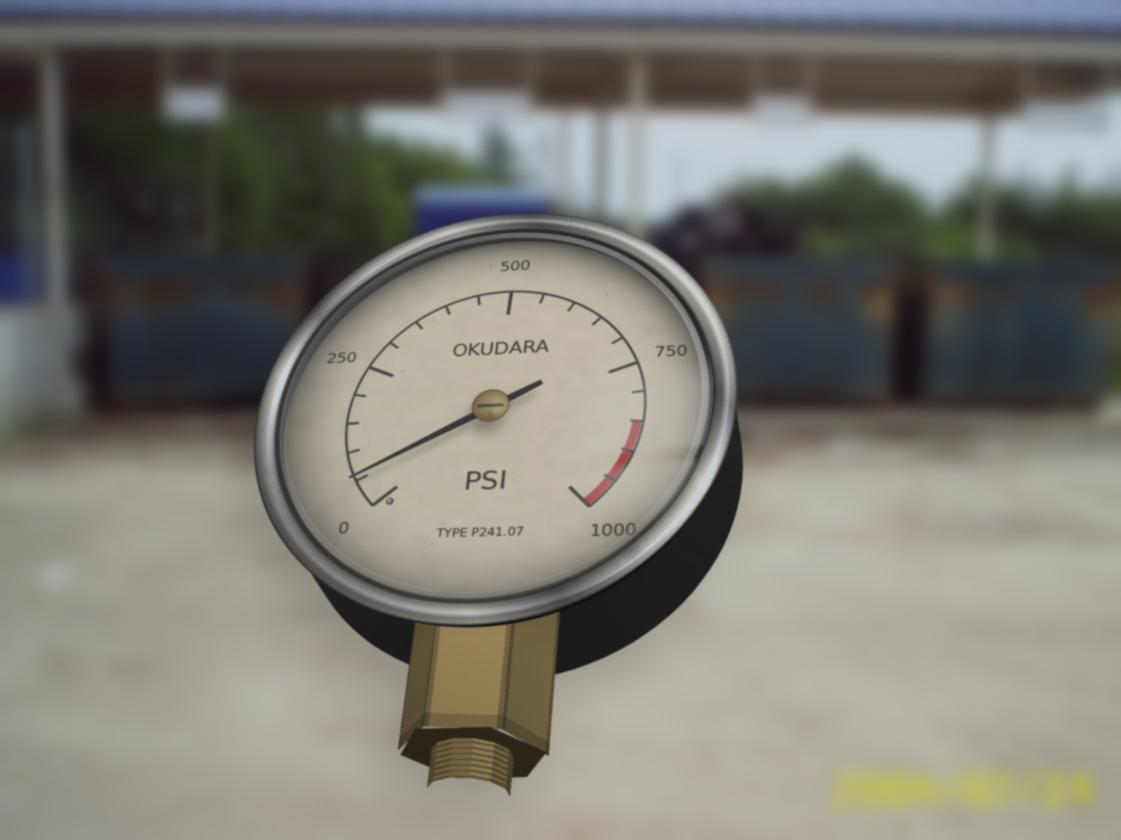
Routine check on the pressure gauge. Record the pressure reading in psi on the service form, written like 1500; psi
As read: 50; psi
